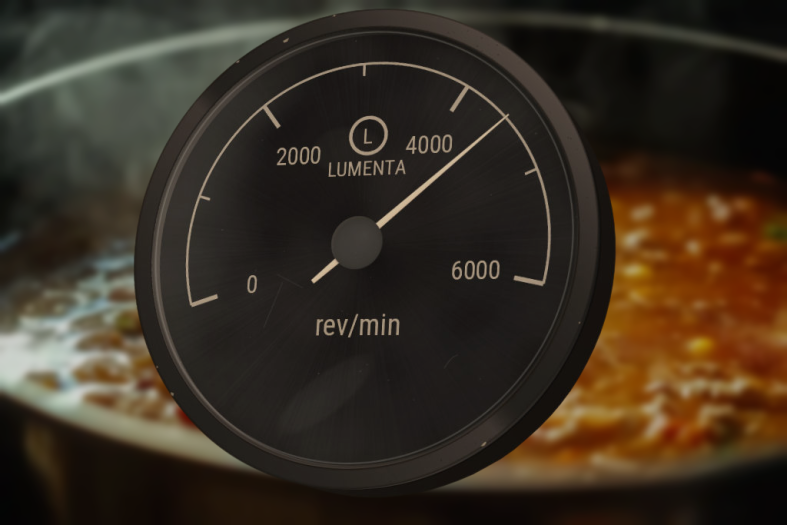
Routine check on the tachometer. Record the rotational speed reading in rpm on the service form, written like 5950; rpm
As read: 4500; rpm
